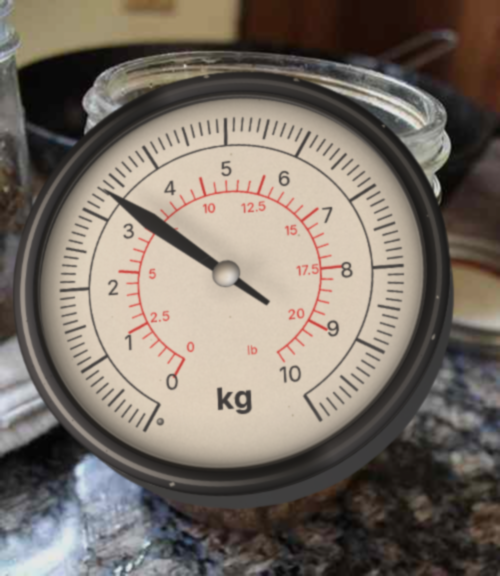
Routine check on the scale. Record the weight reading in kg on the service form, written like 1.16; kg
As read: 3.3; kg
